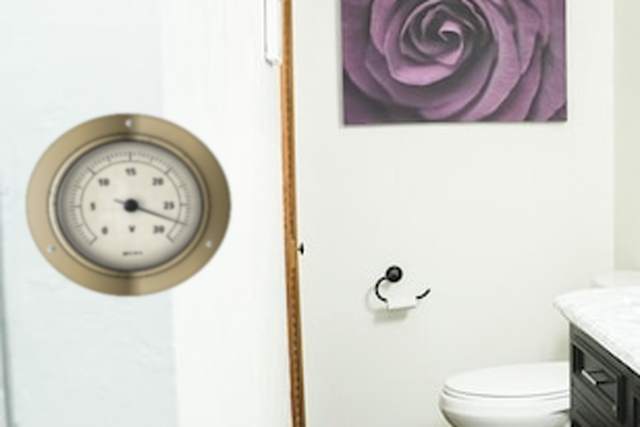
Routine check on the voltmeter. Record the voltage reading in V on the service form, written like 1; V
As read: 27.5; V
